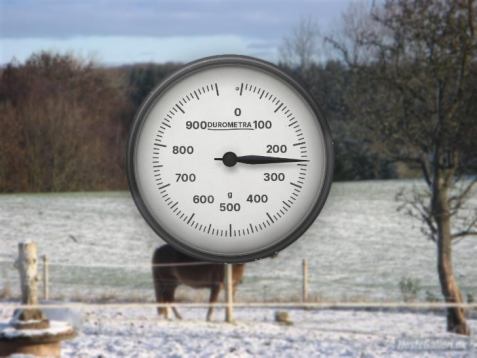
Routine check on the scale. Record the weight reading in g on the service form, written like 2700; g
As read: 240; g
